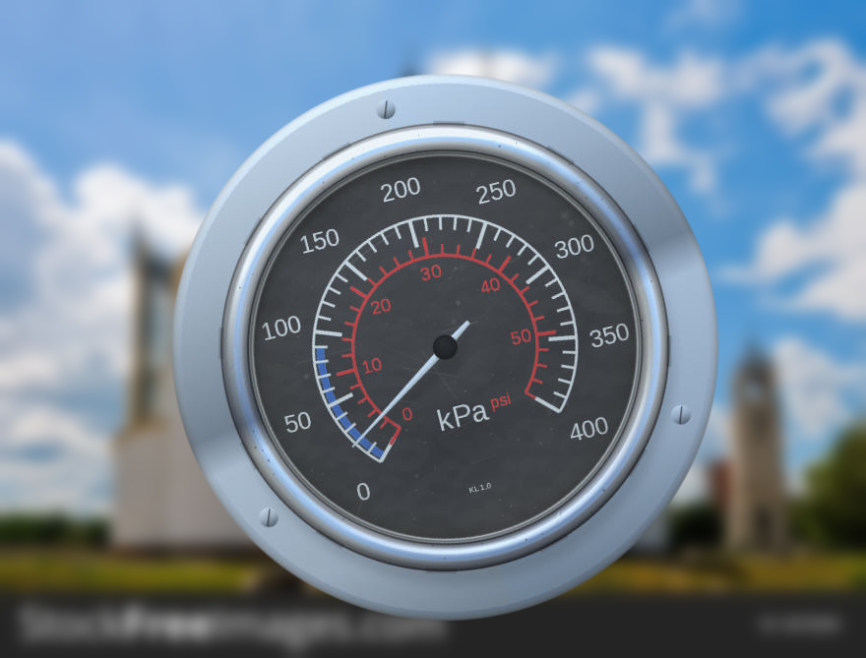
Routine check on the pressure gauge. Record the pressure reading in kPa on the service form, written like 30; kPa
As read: 20; kPa
